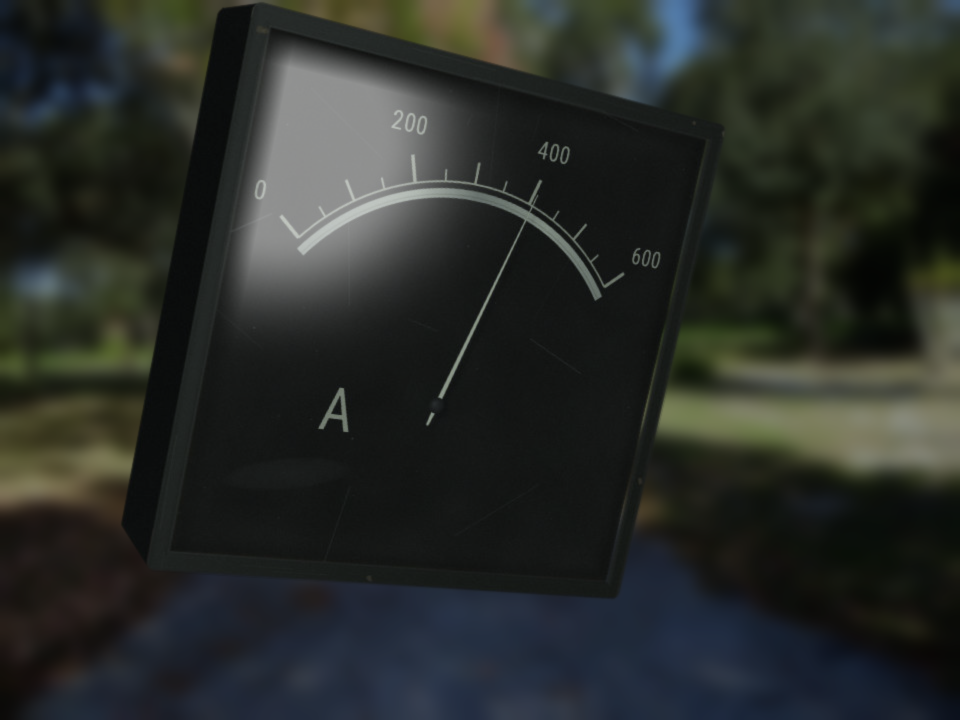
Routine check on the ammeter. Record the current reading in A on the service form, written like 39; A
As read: 400; A
